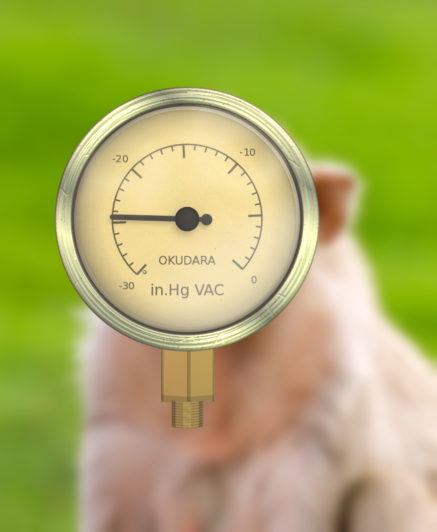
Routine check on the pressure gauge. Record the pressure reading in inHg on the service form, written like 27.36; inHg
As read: -24.5; inHg
